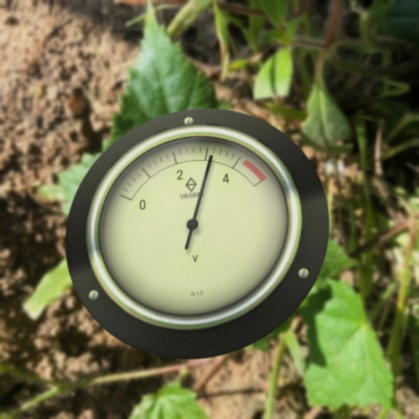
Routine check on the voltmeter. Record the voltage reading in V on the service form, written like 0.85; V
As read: 3.2; V
